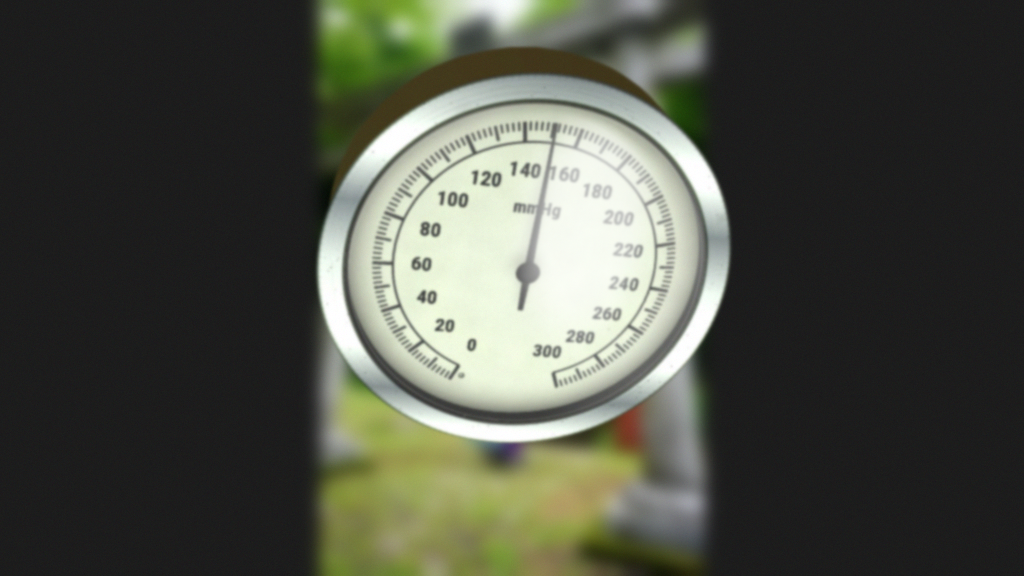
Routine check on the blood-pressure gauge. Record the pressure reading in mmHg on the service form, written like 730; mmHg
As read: 150; mmHg
